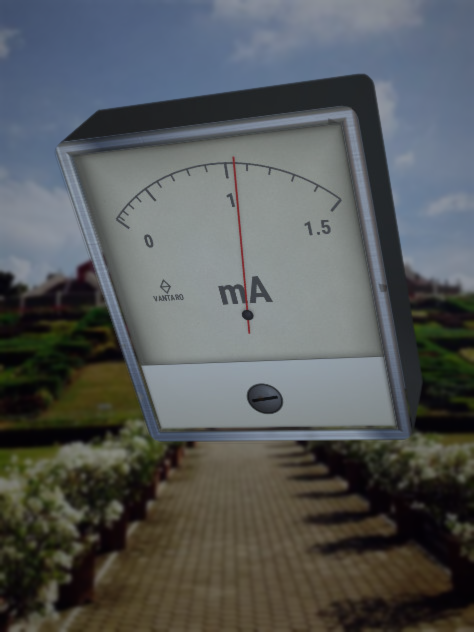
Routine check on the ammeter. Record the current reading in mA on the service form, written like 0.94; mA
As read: 1.05; mA
